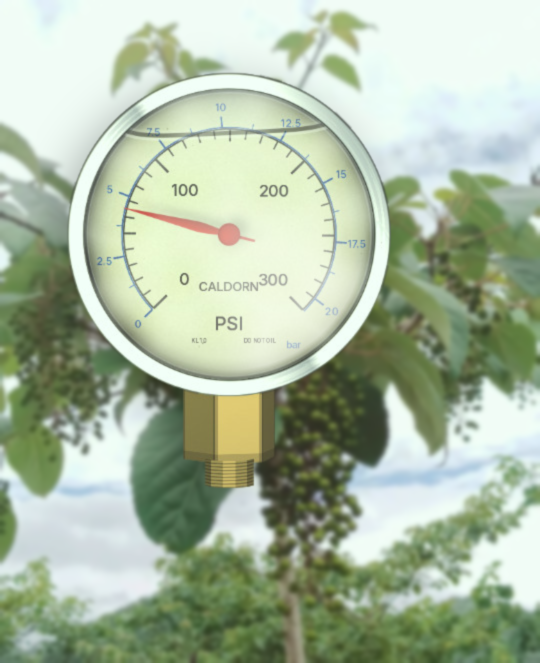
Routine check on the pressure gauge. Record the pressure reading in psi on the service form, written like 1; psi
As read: 65; psi
